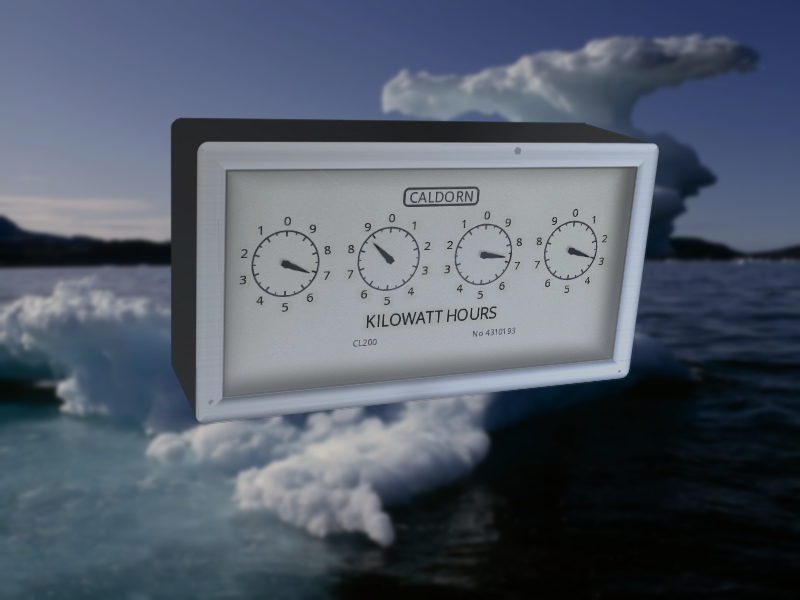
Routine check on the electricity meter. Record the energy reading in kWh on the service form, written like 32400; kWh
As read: 6873; kWh
